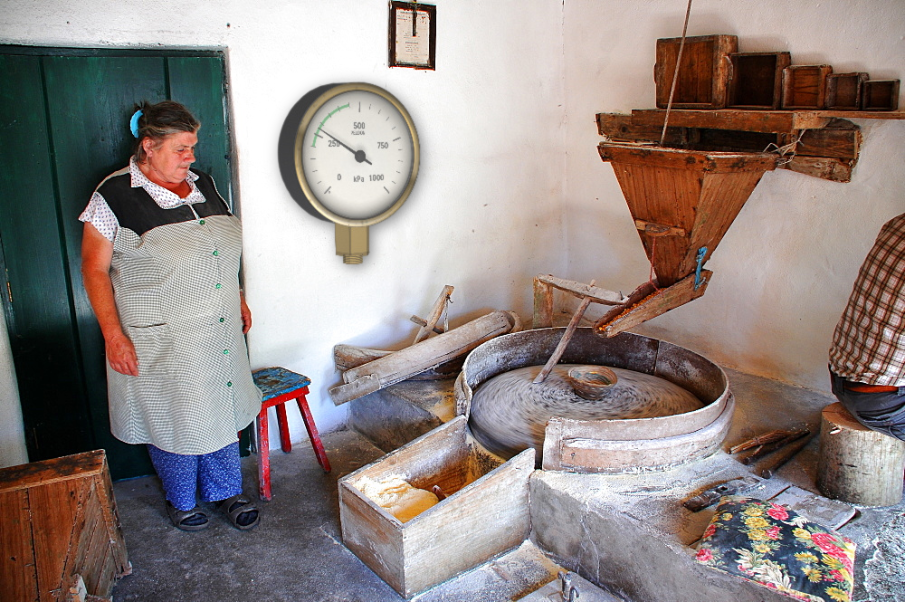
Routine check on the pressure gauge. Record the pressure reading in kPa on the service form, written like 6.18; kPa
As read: 275; kPa
